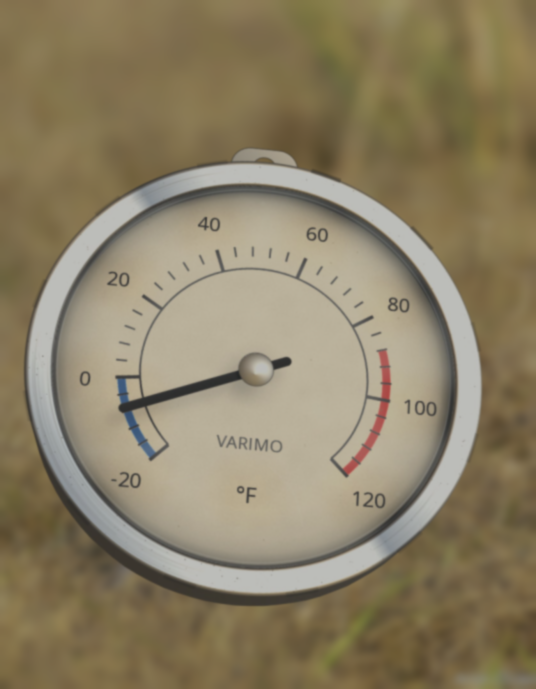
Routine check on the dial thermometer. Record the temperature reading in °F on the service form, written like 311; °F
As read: -8; °F
